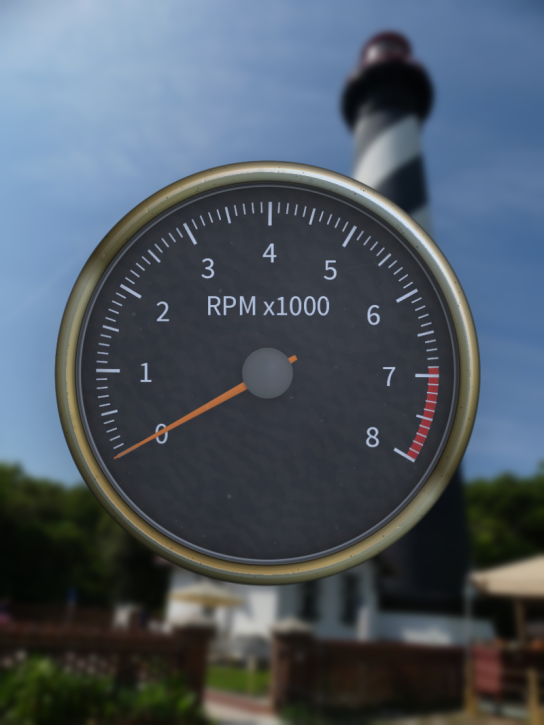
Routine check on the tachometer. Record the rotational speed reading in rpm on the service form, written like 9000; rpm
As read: 0; rpm
